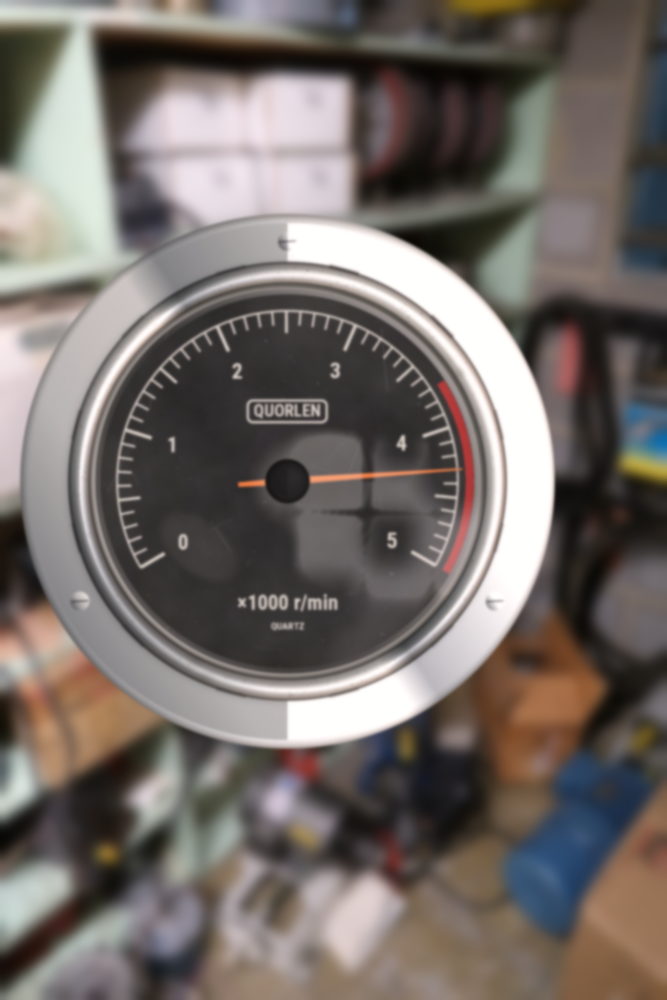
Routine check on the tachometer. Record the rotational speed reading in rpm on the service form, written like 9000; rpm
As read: 4300; rpm
